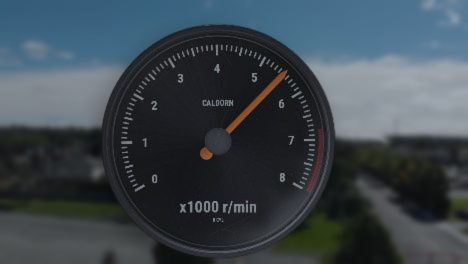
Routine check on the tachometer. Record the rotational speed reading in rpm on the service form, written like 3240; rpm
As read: 5500; rpm
